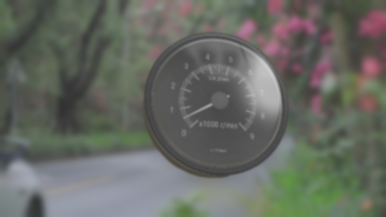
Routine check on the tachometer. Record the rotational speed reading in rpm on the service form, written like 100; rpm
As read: 500; rpm
